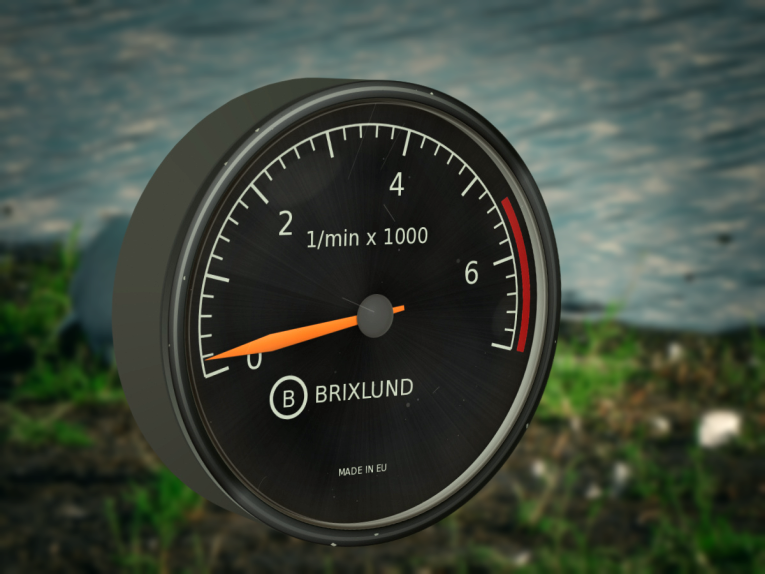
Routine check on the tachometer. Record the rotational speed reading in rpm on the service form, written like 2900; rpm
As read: 200; rpm
